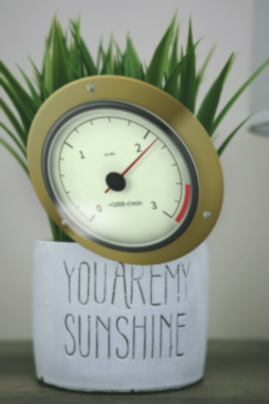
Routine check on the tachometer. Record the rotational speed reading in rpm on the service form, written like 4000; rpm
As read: 2100; rpm
